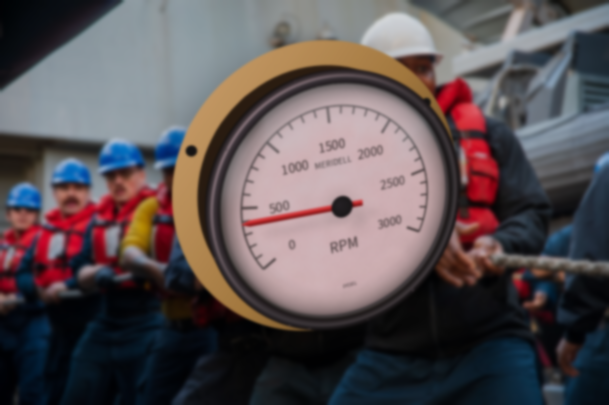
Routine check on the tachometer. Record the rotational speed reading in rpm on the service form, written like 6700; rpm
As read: 400; rpm
